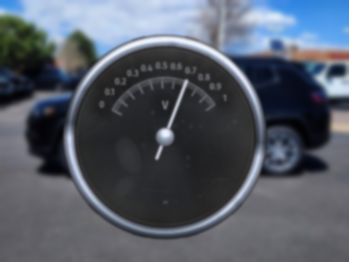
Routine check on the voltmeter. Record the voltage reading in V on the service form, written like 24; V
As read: 0.7; V
